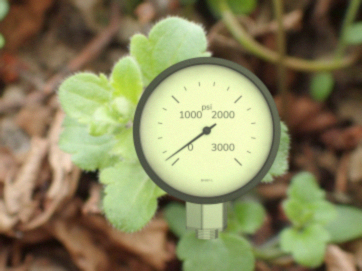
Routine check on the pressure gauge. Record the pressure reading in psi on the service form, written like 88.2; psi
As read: 100; psi
